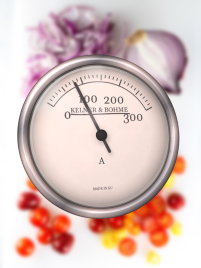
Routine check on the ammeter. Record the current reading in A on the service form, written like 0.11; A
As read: 80; A
